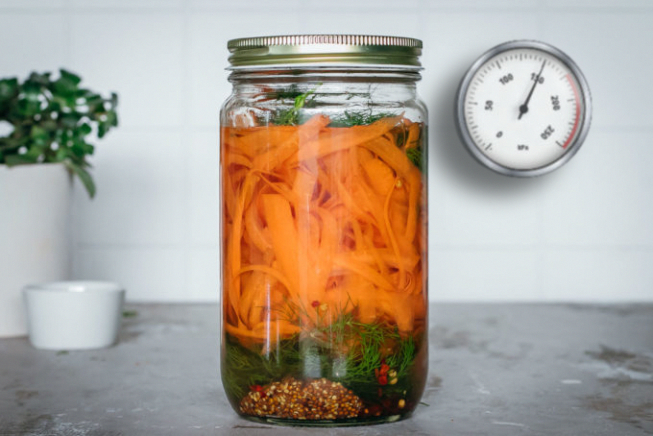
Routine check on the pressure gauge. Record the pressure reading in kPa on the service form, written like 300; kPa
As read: 150; kPa
